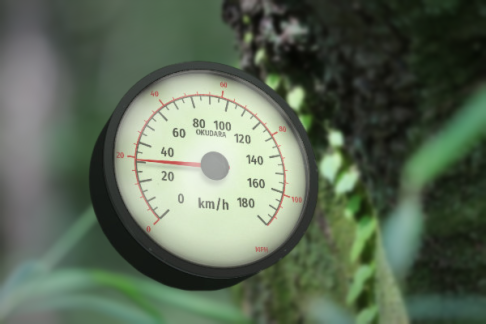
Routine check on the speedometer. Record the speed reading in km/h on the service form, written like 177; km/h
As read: 30; km/h
